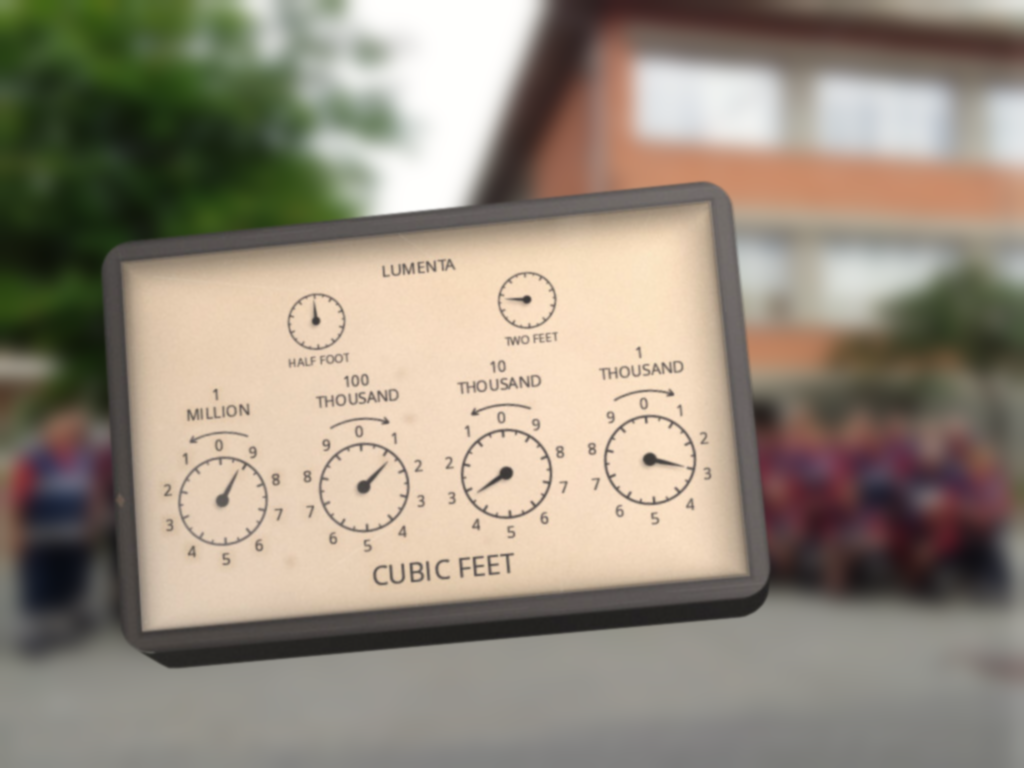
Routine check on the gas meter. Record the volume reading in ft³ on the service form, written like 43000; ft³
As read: 913300; ft³
